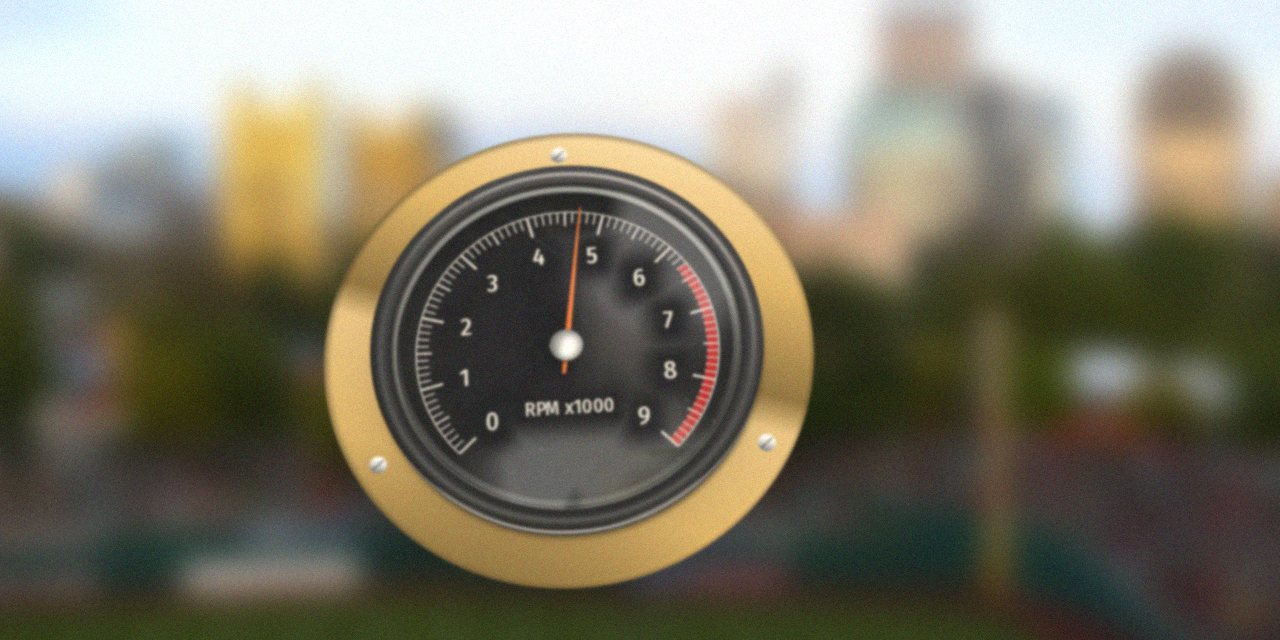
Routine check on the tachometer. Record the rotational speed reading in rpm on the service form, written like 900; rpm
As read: 4700; rpm
